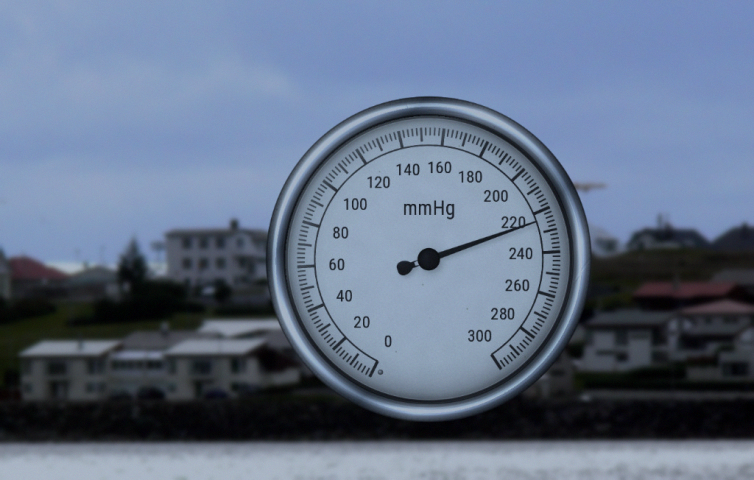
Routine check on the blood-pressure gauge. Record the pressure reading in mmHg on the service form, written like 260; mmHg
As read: 224; mmHg
